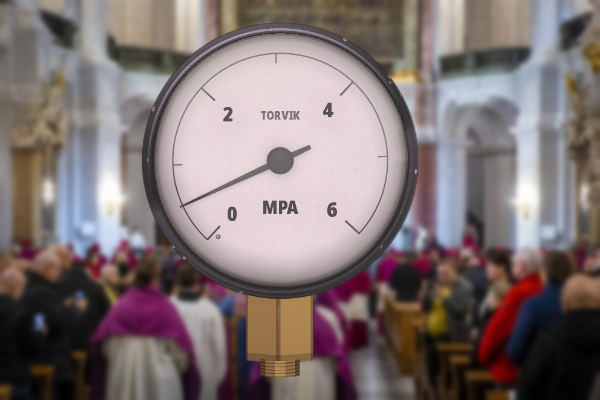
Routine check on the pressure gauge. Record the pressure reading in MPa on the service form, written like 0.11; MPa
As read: 0.5; MPa
